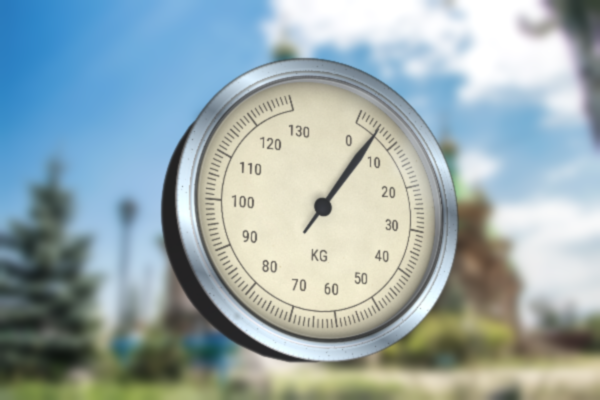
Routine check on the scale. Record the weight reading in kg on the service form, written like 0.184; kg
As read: 5; kg
